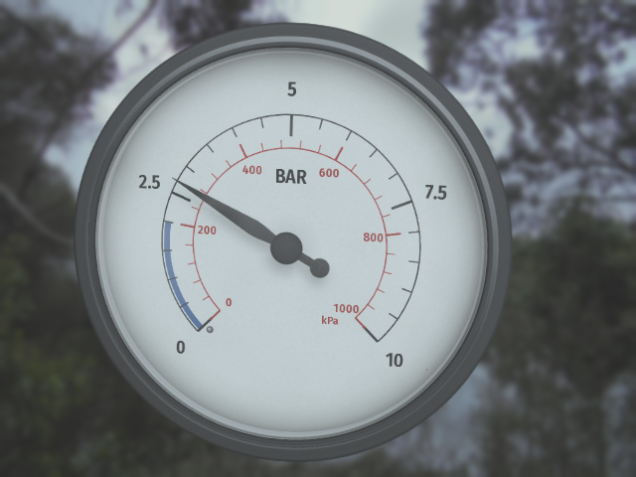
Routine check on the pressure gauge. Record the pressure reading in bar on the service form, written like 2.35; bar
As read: 2.75; bar
